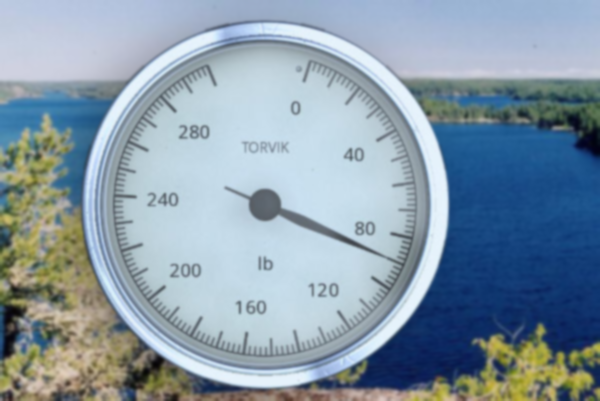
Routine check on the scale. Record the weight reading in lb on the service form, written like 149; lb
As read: 90; lb
